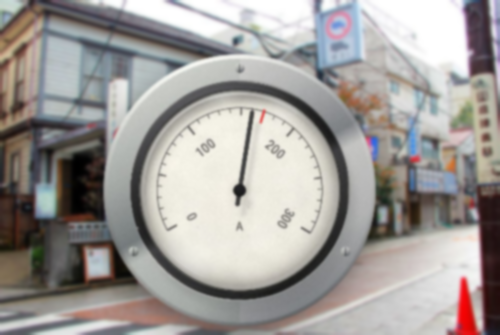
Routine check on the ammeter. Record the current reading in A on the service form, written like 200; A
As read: 160; A
